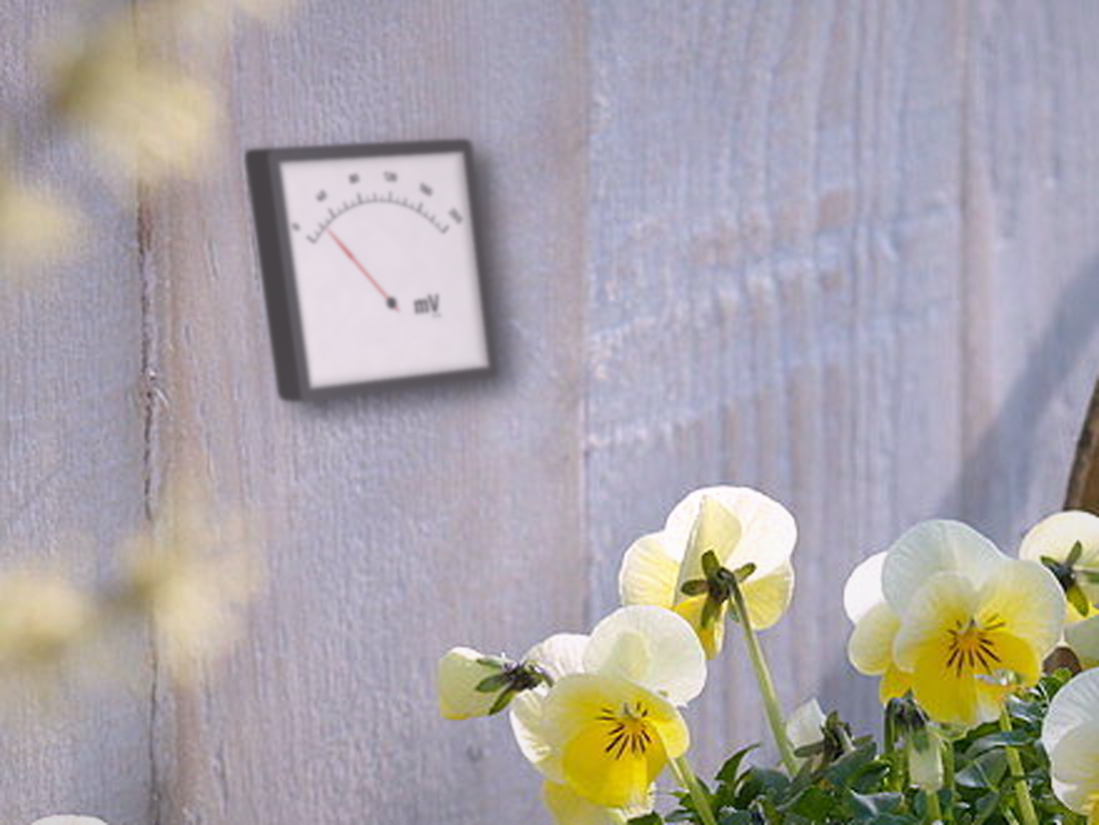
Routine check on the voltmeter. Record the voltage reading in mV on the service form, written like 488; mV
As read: 20; mV
